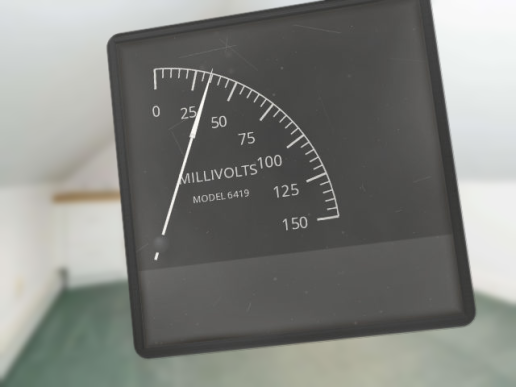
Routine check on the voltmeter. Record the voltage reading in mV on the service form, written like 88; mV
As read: 35; mV
